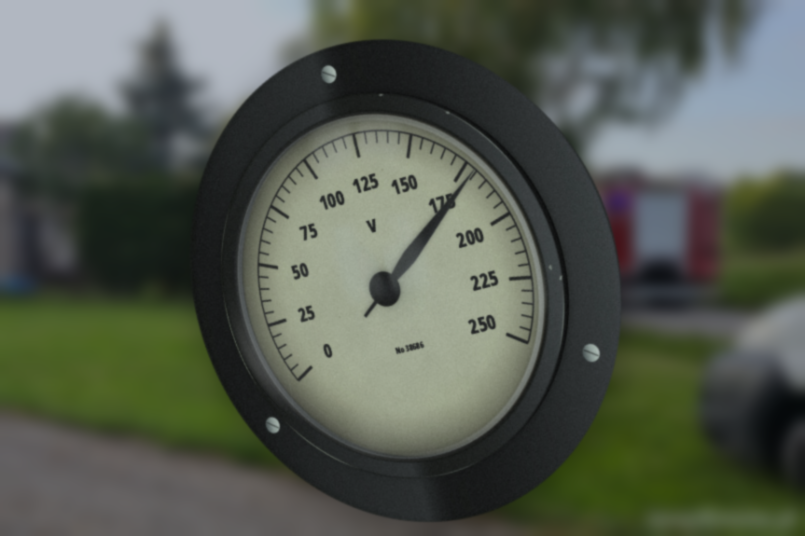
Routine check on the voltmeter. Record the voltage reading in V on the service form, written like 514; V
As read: 180; V
